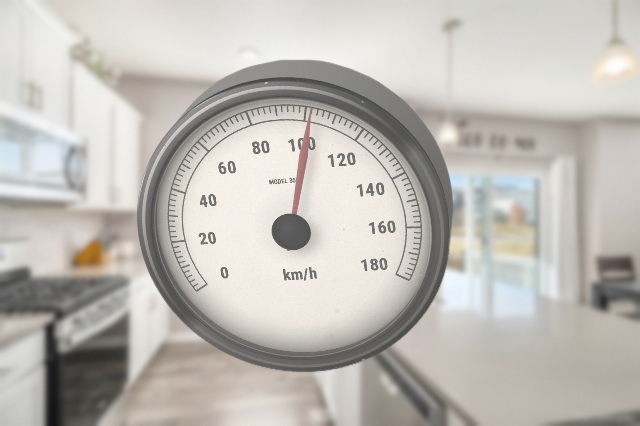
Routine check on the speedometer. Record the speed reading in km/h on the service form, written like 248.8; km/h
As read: 102; km/h
